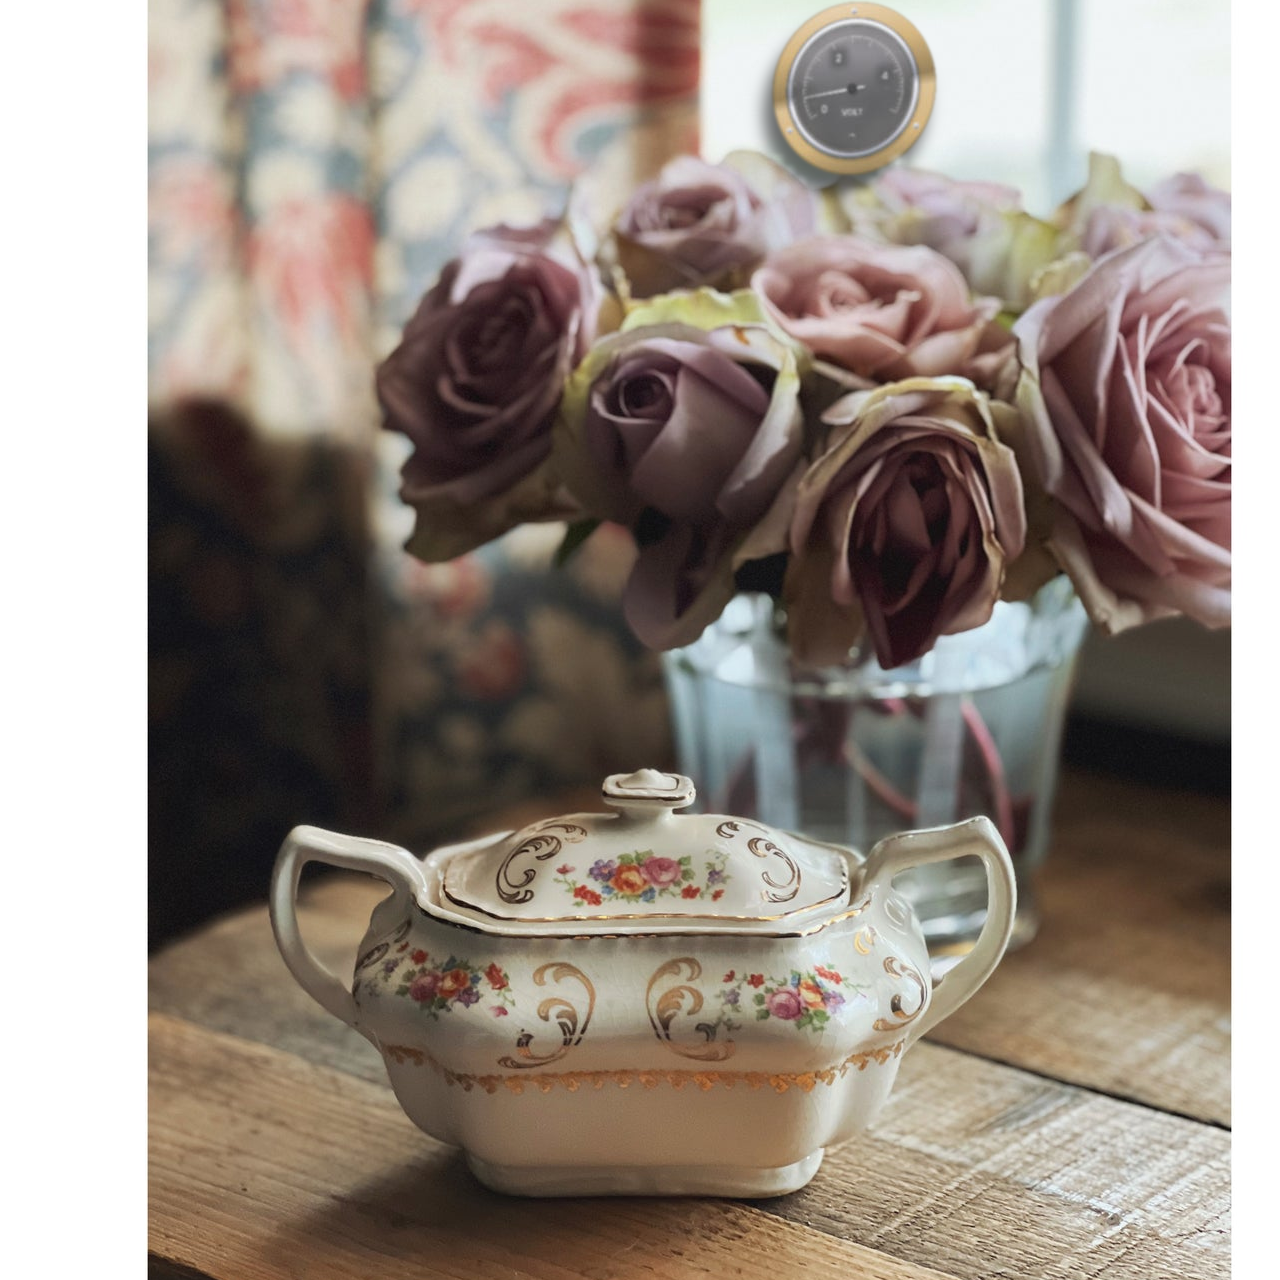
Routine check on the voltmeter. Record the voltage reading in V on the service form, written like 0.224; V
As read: 0.5; V
